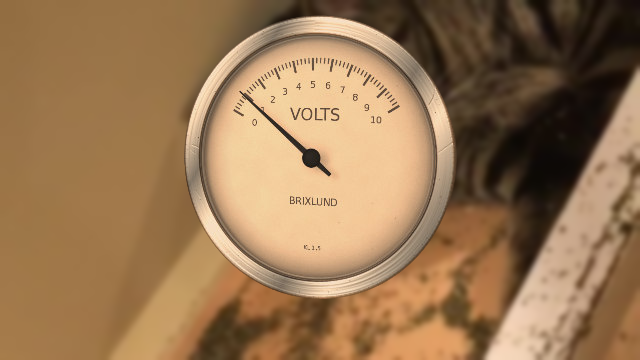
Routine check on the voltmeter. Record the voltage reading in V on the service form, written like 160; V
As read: 1; V
